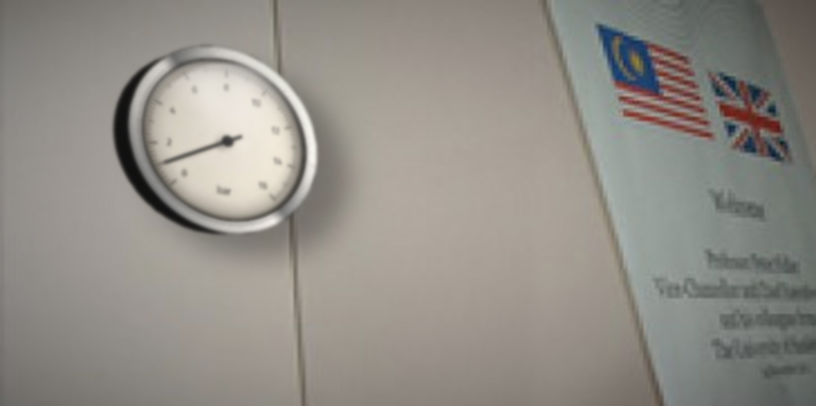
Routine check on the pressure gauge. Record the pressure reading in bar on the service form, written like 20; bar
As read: 1; bar
